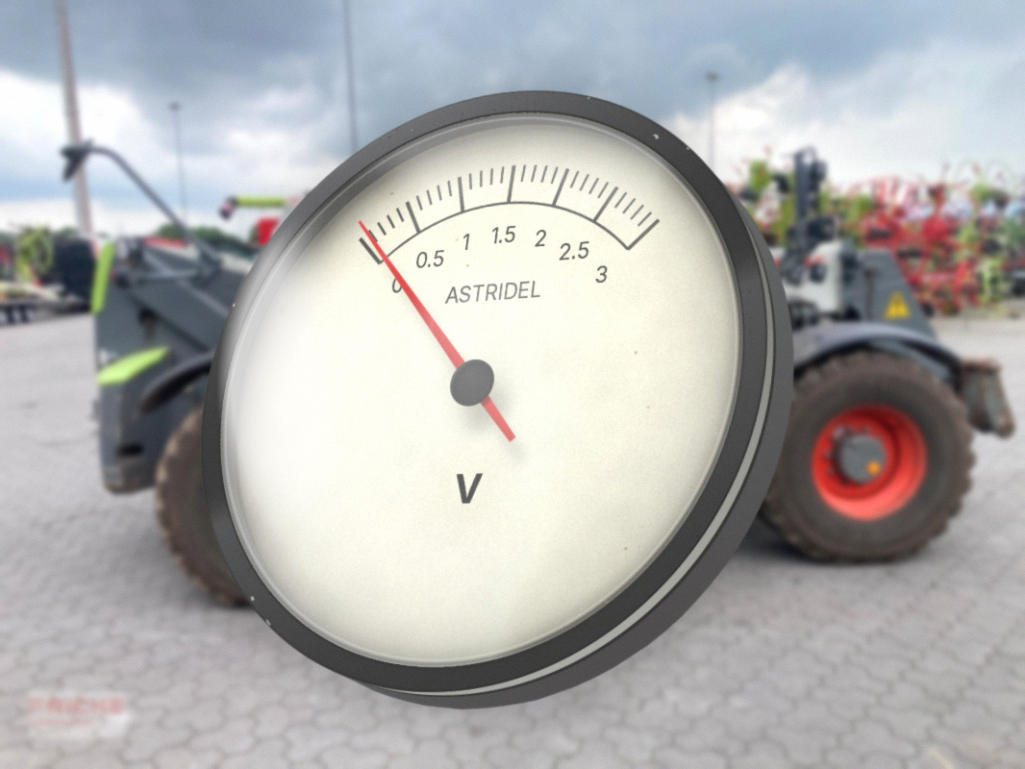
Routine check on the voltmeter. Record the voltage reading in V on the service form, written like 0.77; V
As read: 0.1; V
